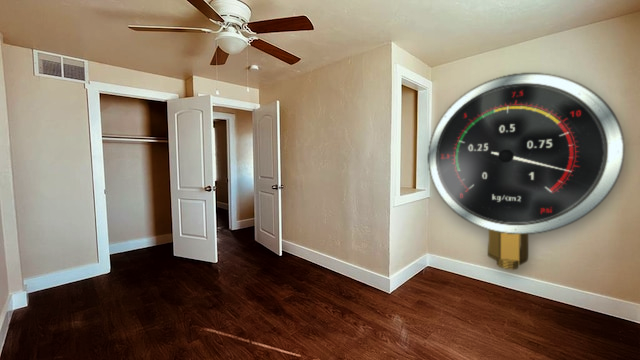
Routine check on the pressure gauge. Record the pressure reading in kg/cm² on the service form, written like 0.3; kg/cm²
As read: 0.9; kg/cm²
